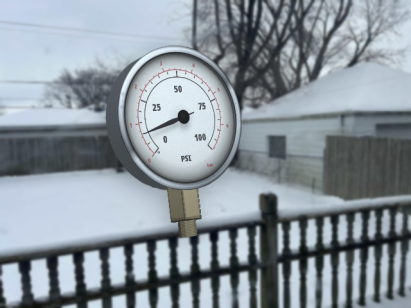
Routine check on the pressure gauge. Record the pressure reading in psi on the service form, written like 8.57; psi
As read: 10; psi
